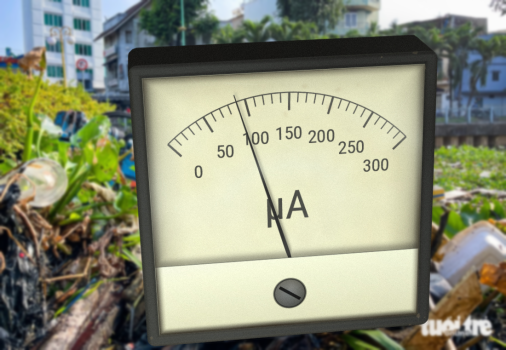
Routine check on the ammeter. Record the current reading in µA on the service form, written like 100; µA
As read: 90; µA
